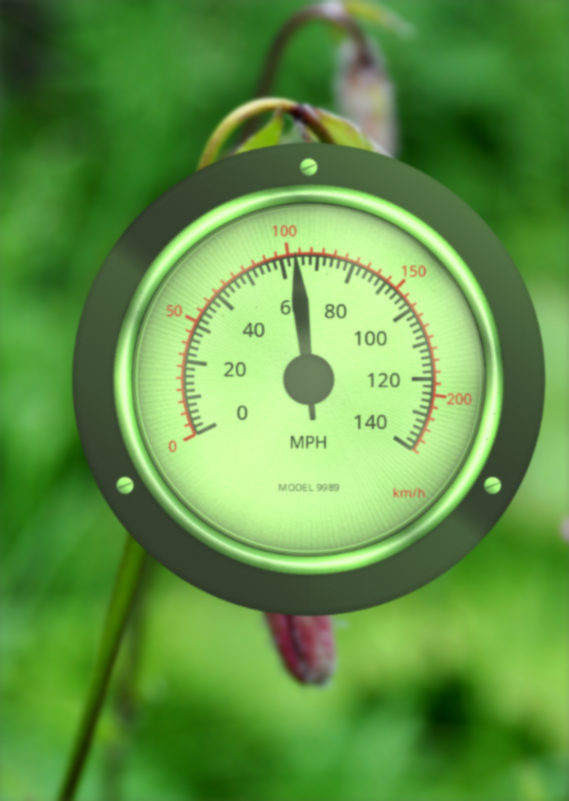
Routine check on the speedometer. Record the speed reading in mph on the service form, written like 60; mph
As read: 64; mph
